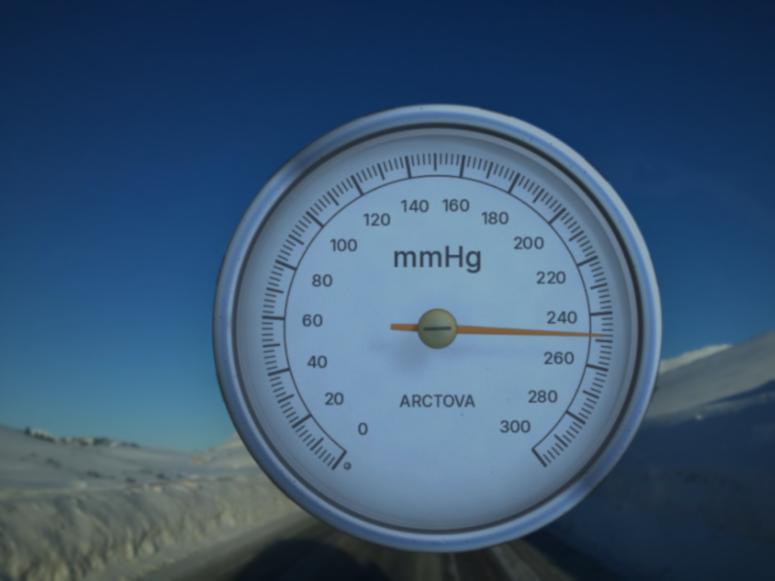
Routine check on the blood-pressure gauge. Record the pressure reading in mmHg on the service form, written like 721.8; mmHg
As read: 248; mmHg
